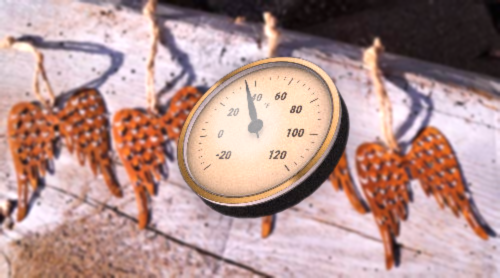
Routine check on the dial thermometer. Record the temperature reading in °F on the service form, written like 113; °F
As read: 36; °F
